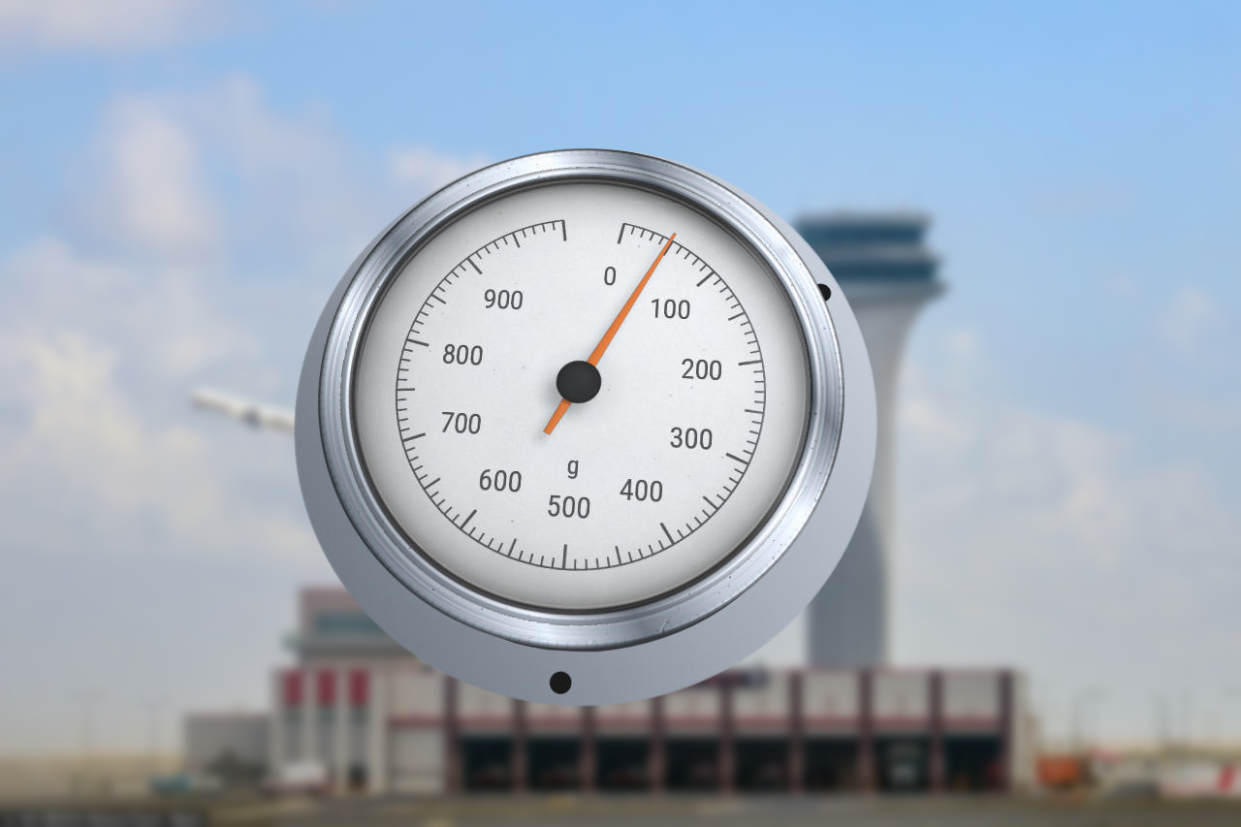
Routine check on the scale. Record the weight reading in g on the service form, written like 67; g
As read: 50; g
